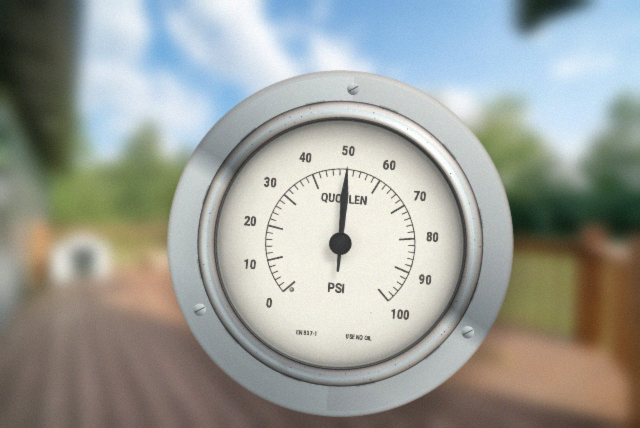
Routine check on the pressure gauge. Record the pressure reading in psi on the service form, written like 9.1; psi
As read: 50; psi
